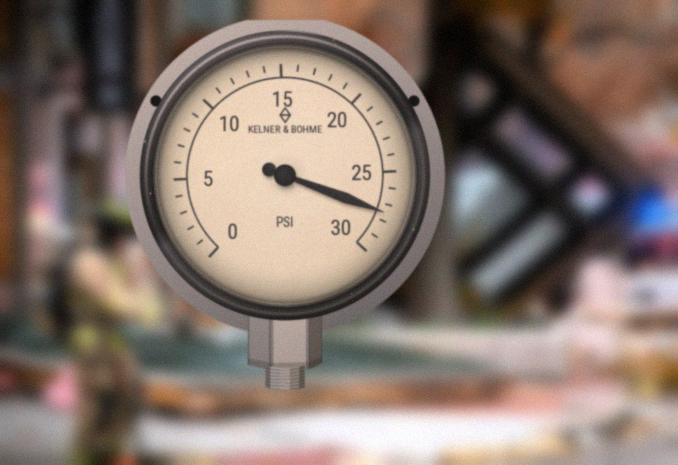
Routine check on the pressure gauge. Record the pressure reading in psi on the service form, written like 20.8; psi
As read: 27.5; psi
